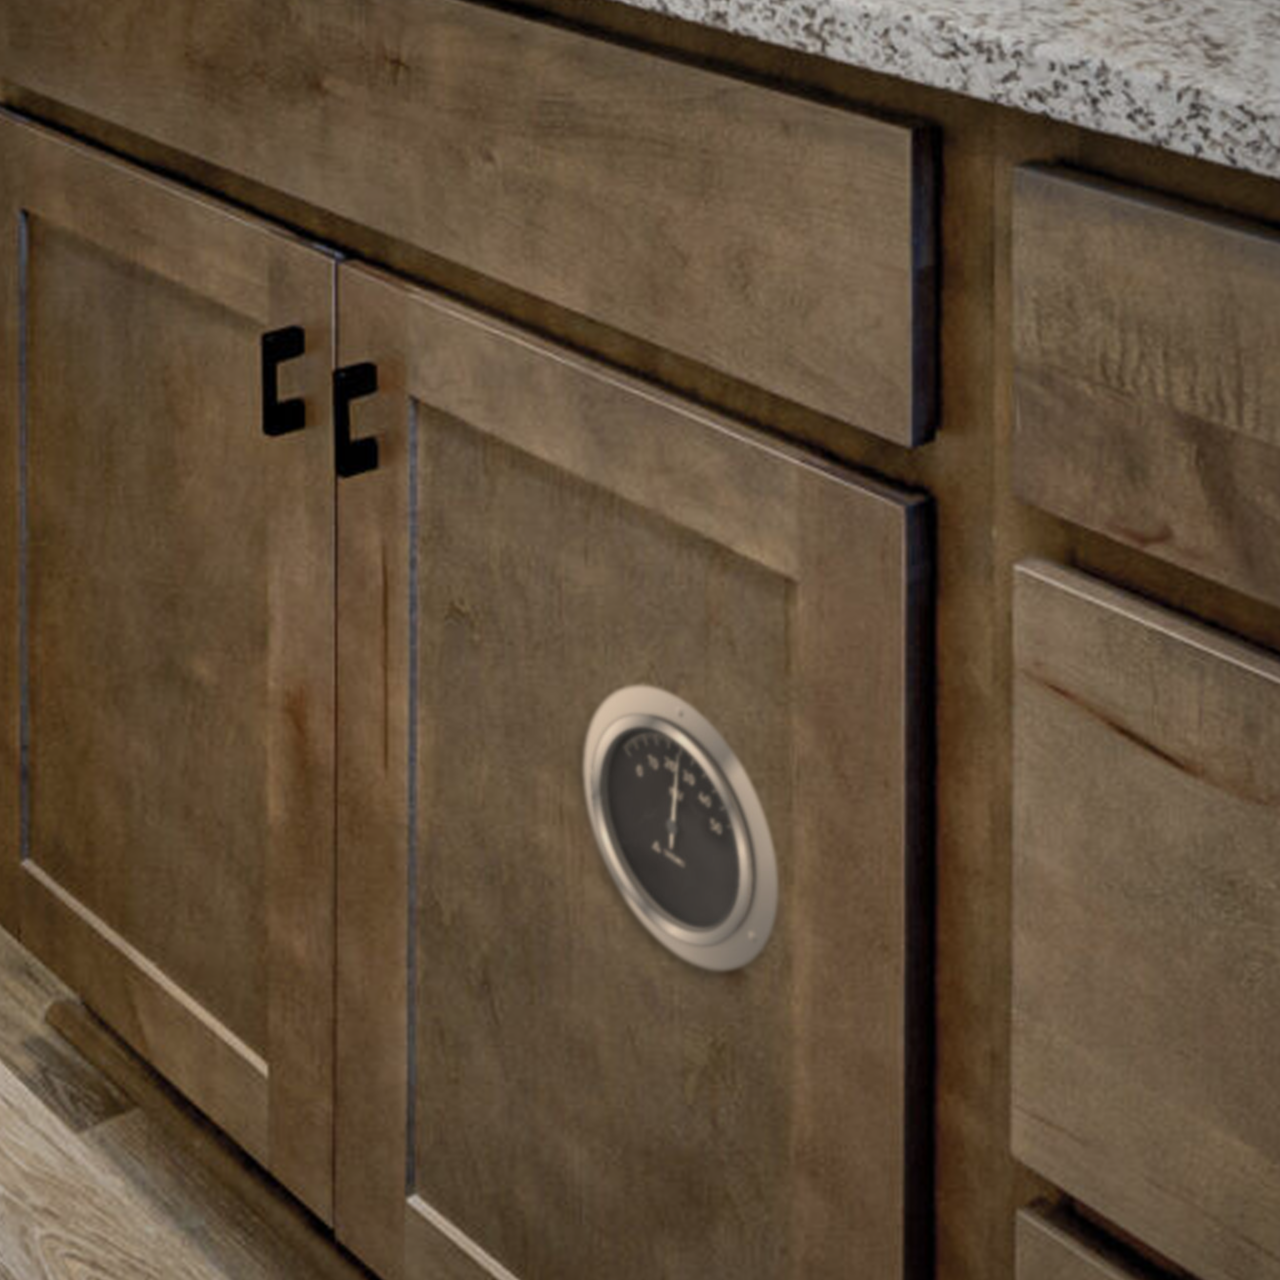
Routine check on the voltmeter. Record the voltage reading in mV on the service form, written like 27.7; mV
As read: 25; mV
